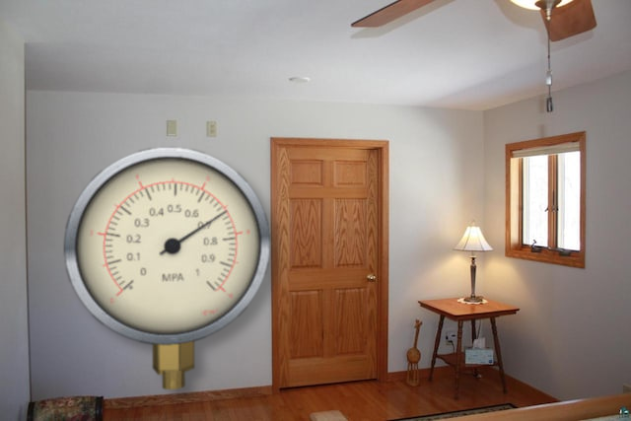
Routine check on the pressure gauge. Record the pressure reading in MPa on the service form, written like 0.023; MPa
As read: 0.7; MPa
